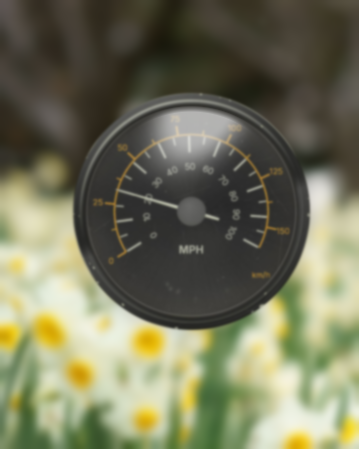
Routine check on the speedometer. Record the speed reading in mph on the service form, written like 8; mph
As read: 20; mph
